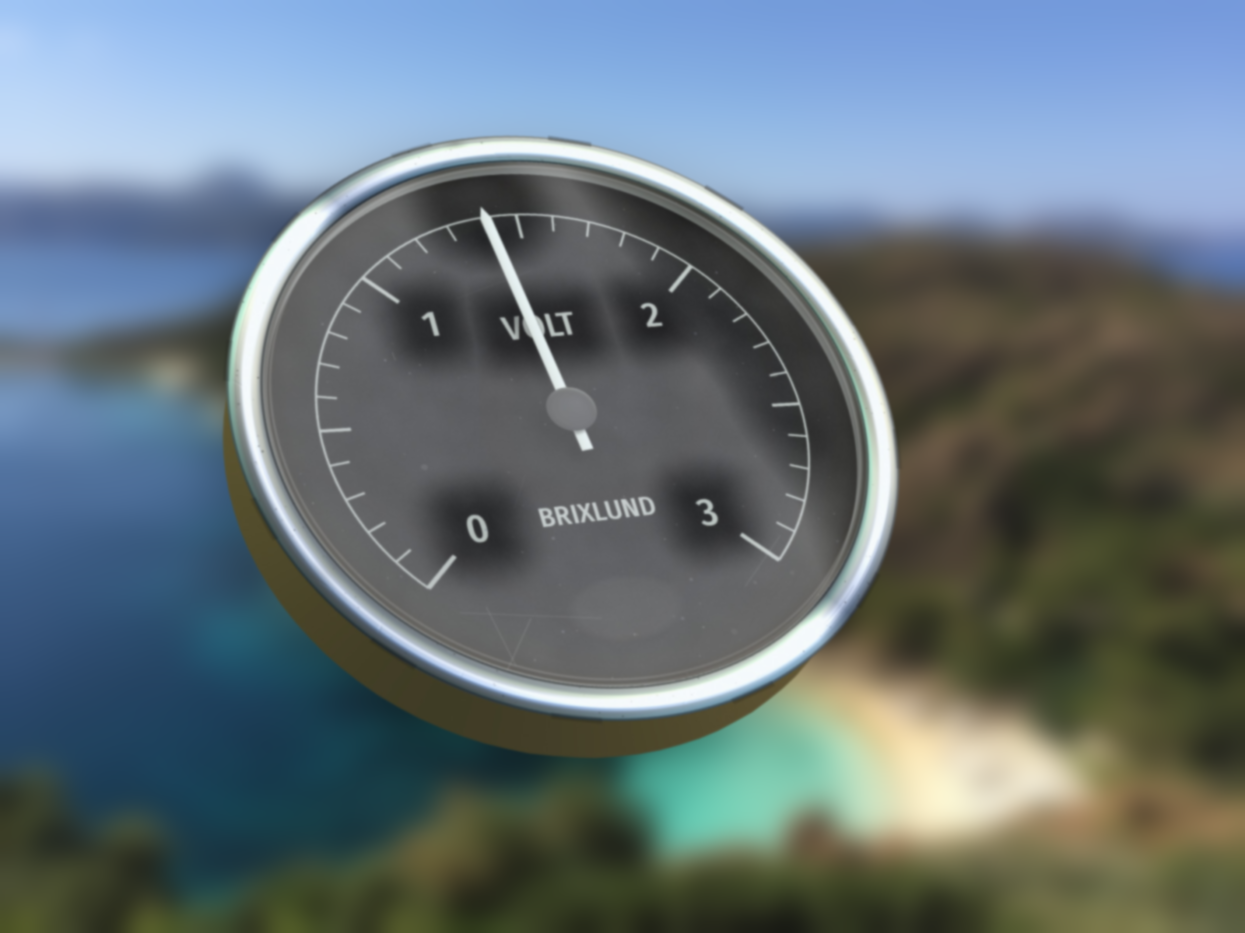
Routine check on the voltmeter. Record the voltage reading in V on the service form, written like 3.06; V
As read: 1.4; V
